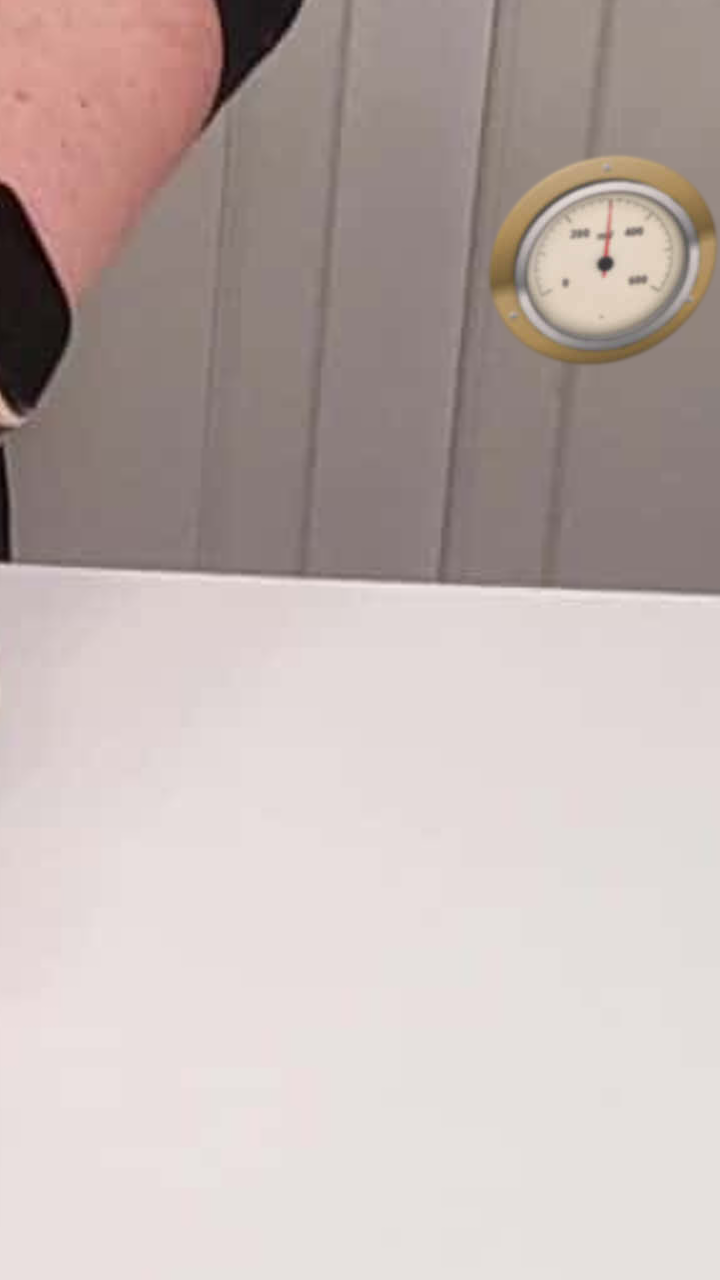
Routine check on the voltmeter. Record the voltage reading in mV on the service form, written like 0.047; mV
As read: 300; mV
